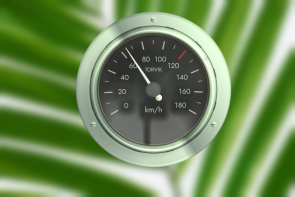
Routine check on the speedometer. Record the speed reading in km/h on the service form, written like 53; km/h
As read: 65; km/h
